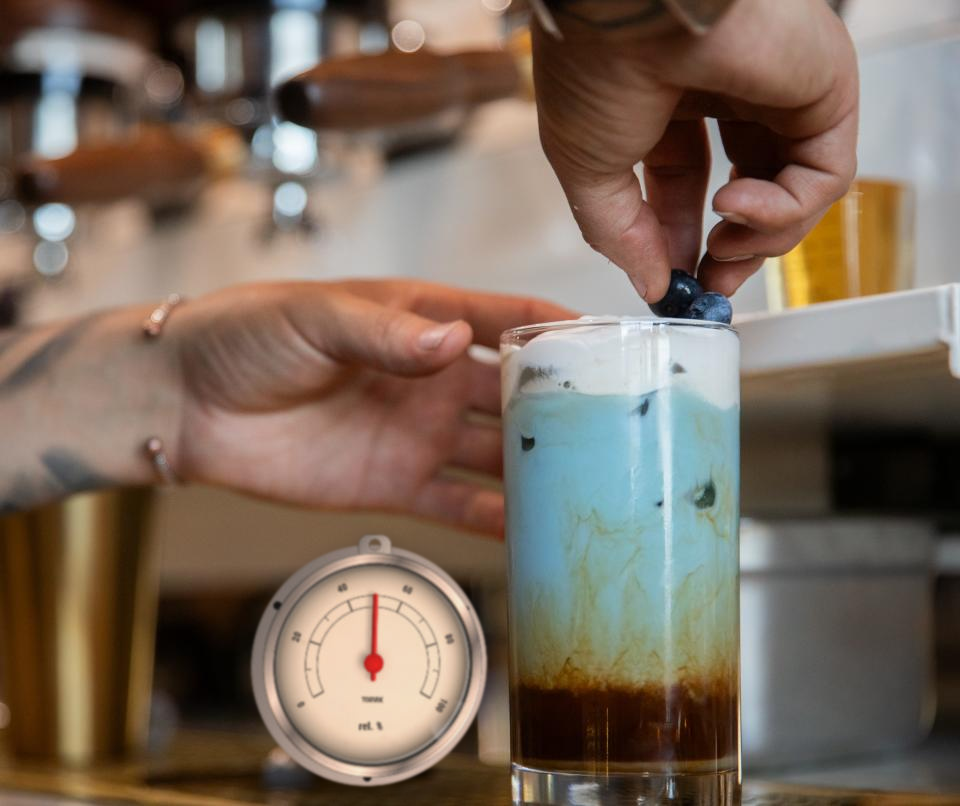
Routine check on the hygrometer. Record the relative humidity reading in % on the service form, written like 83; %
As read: 50; %
